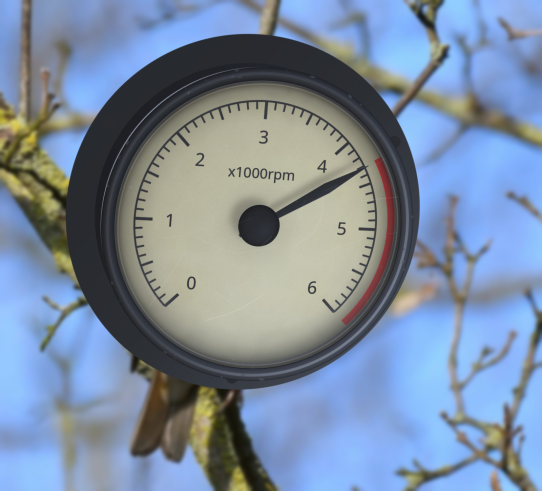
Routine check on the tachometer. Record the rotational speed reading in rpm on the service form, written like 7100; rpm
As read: 4300; rpm
